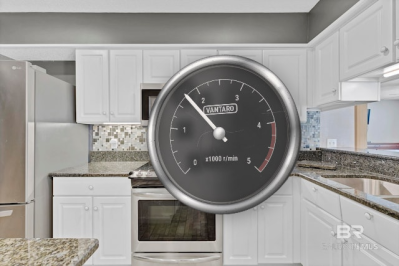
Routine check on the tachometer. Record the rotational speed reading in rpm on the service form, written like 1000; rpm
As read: 1750; rpm
